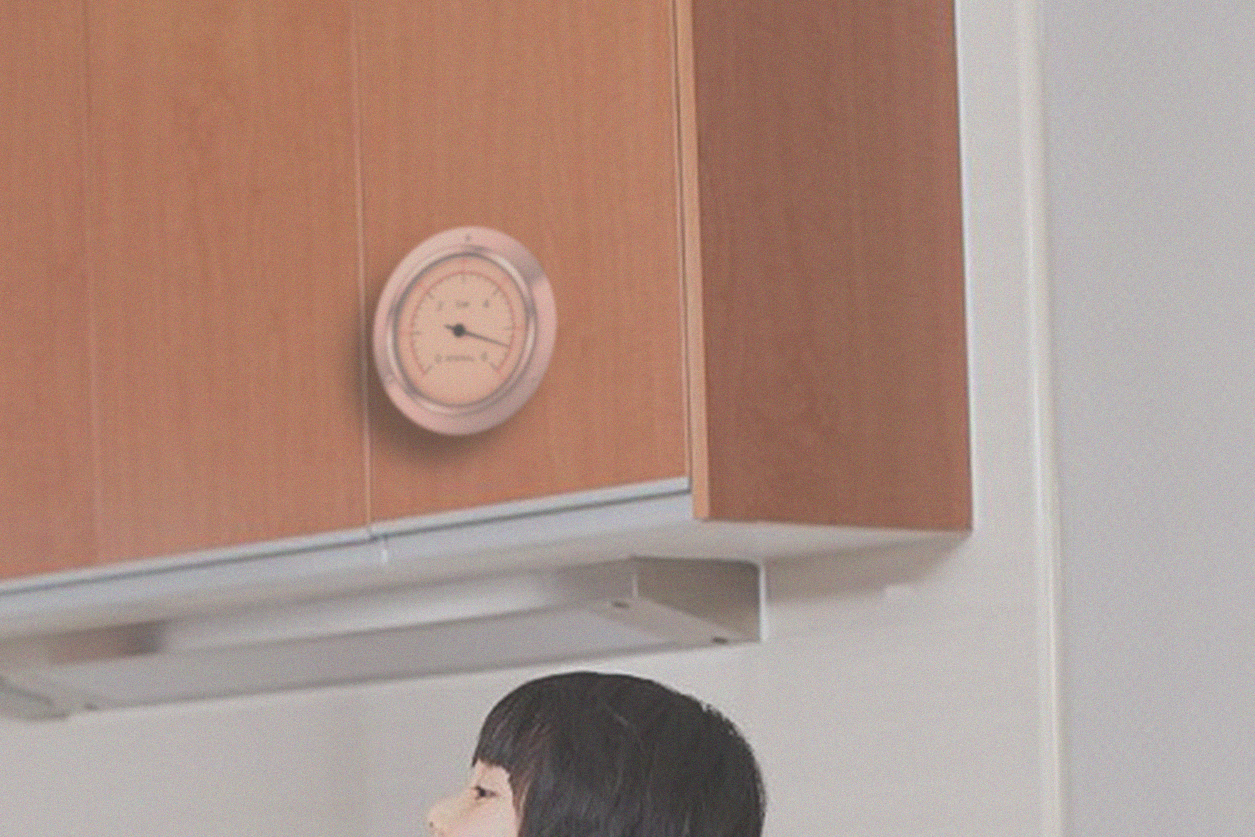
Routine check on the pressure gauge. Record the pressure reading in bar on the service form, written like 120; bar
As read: 5.4; bar
